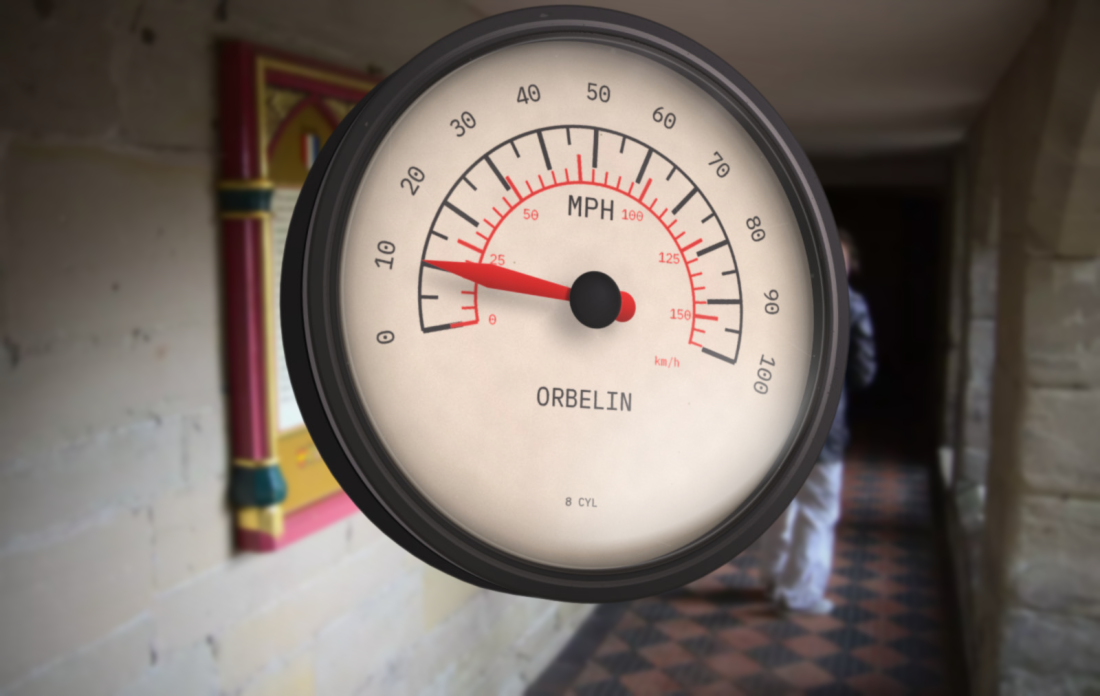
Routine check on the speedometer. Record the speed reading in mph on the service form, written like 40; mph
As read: 10; mph
